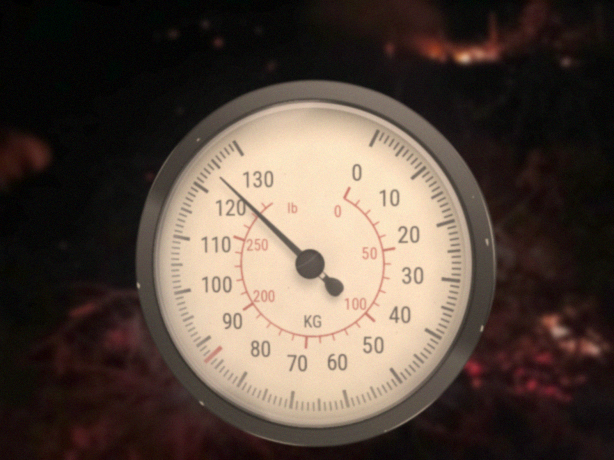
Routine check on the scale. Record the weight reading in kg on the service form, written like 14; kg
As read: 124; kg
